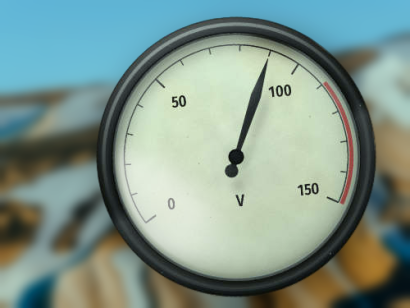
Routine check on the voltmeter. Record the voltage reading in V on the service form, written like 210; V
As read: 90; V
